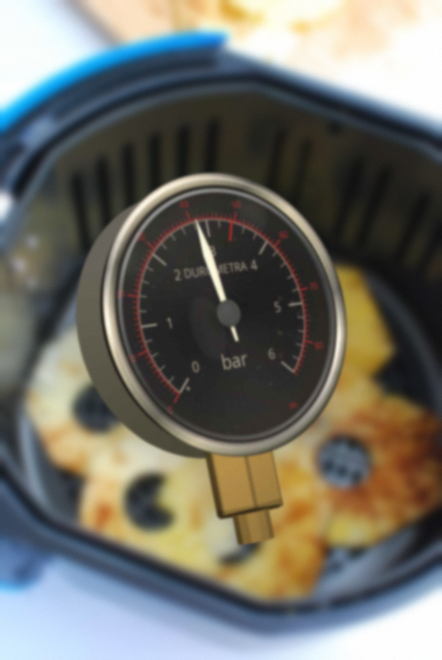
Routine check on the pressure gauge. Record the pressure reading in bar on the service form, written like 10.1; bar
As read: 2.8; bar
